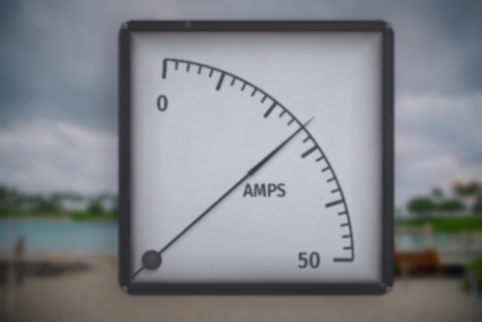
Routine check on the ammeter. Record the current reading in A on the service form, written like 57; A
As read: 26; A
